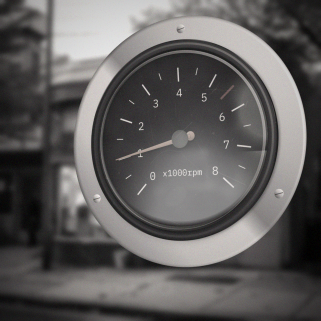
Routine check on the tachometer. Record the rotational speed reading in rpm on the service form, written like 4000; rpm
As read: 1000; rpm
